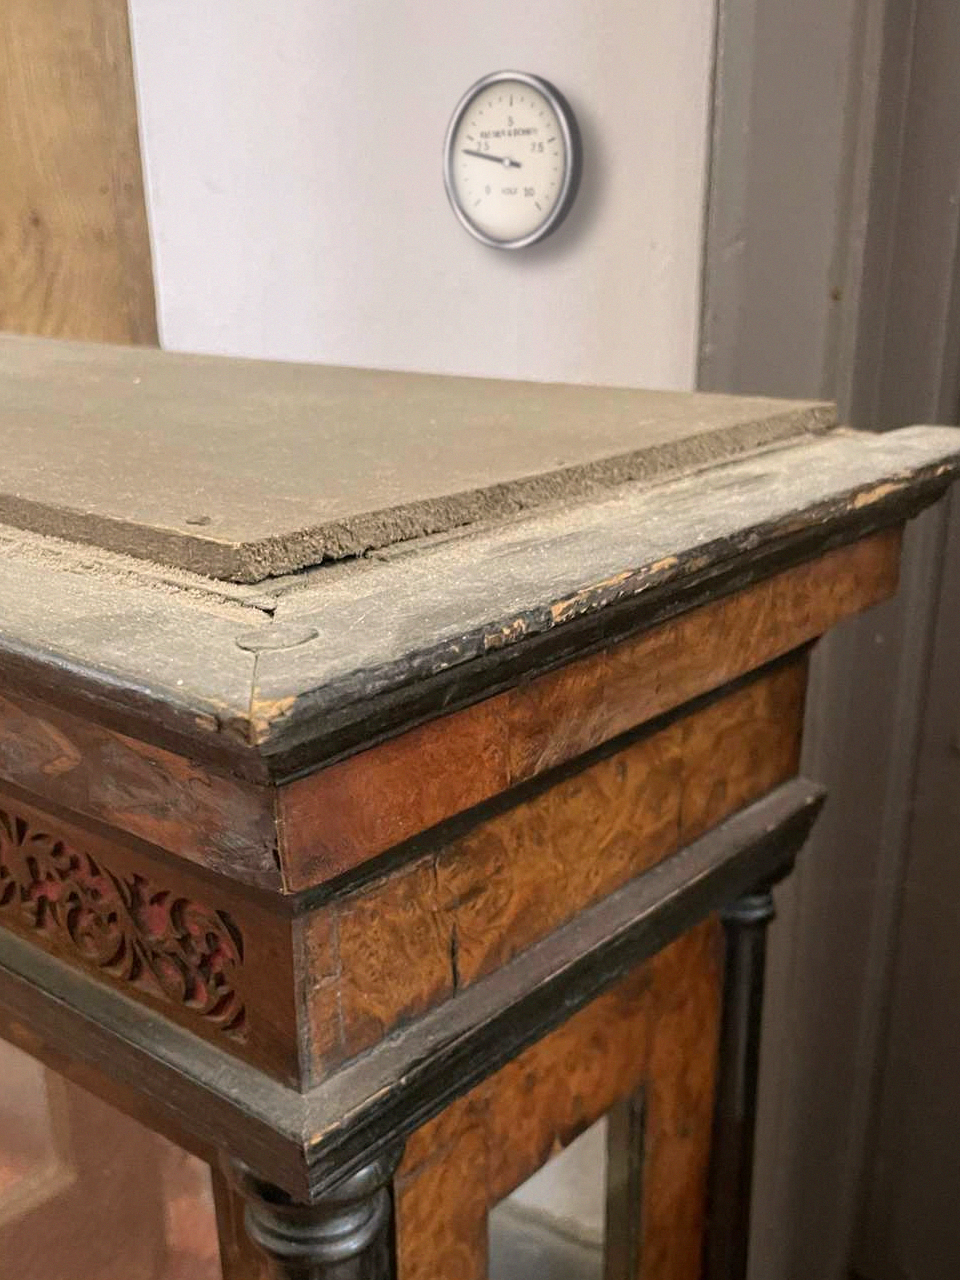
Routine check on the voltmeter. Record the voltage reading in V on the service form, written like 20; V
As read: 2; V
